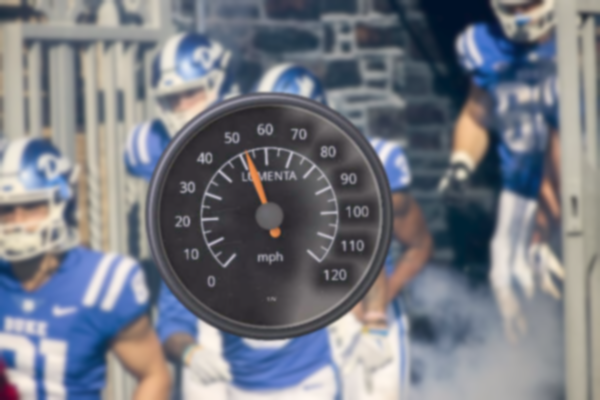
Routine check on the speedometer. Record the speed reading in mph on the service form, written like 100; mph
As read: 52.5; mph
